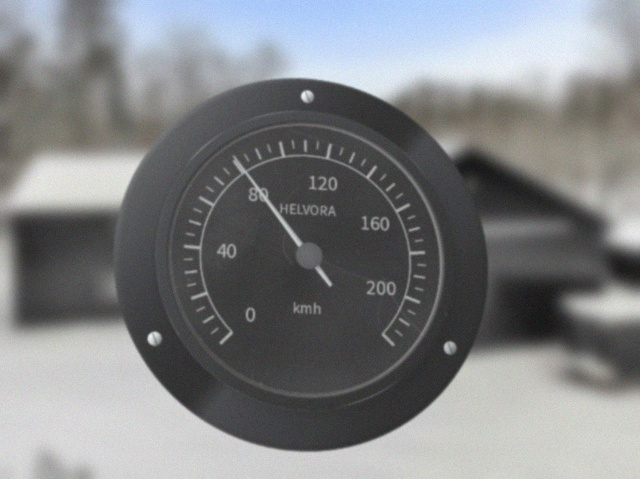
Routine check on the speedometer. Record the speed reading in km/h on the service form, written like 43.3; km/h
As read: 80; km/h
